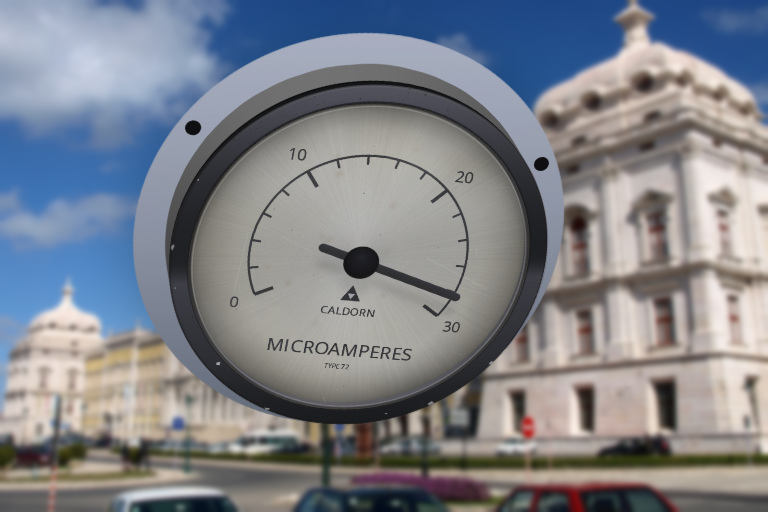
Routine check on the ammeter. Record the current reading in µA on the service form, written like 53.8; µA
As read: 28; µA
